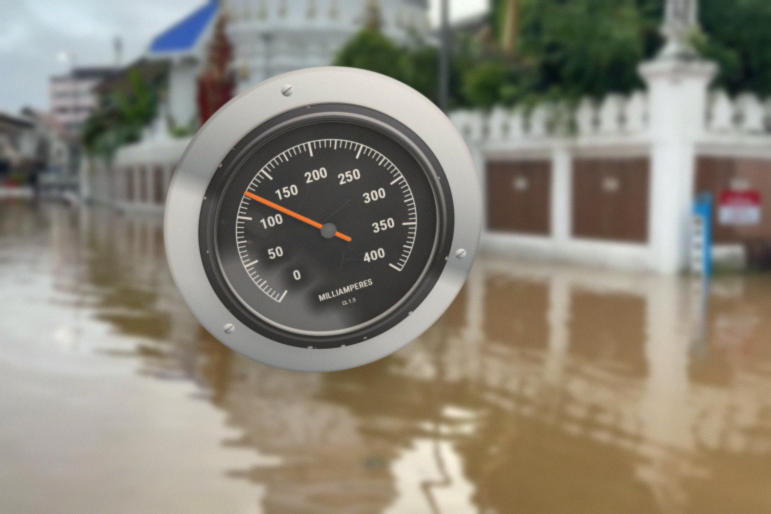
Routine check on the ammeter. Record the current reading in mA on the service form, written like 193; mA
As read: 125; mA
